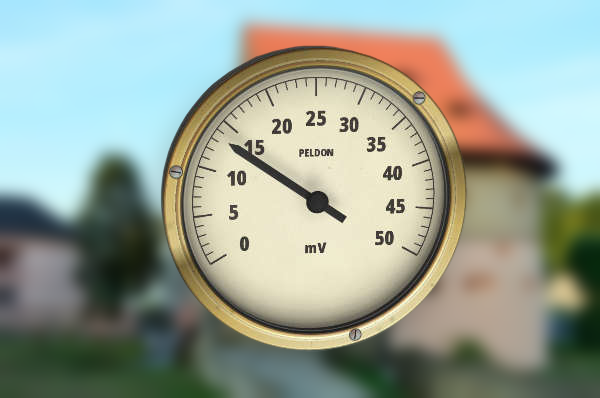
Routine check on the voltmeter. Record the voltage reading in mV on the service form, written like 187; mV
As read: 13.5; mV
